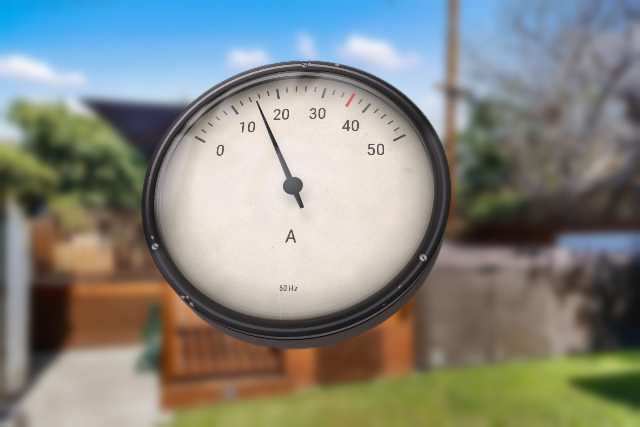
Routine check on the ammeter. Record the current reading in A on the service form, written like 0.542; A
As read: 15; A
